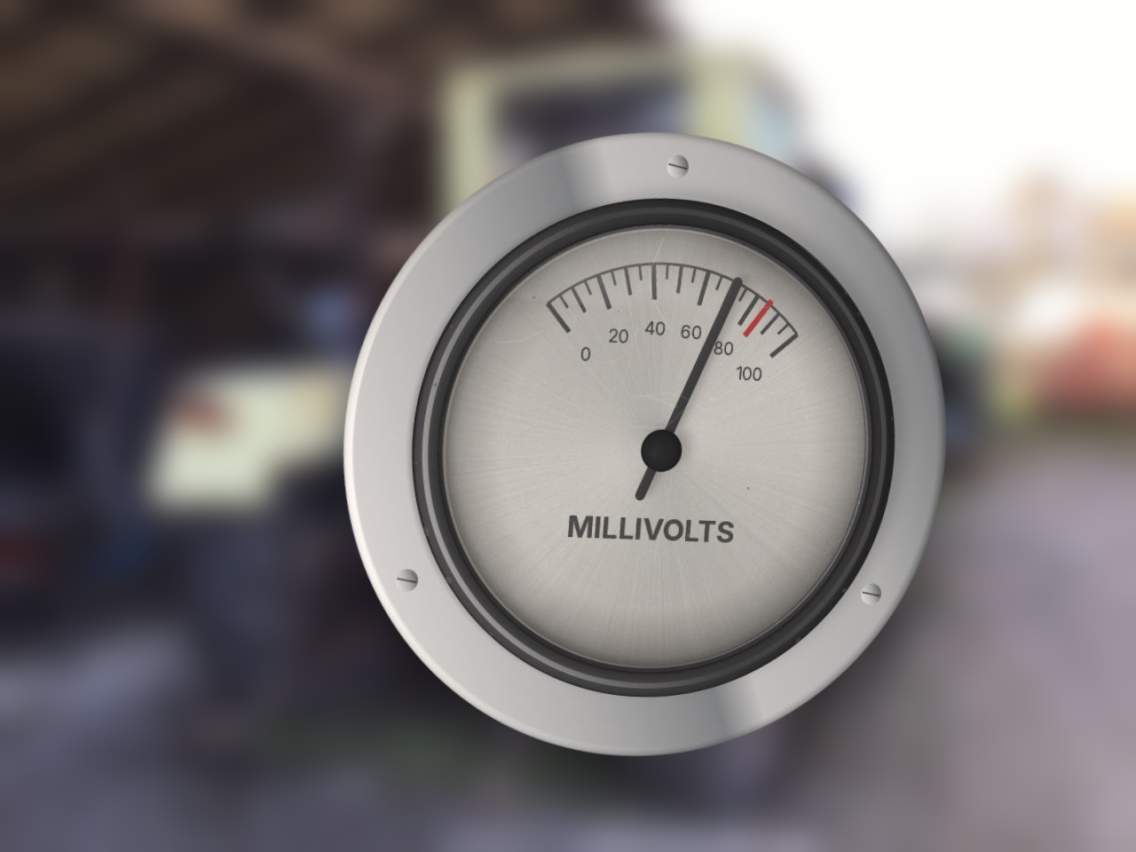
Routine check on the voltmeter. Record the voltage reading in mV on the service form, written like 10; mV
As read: 70; mV
